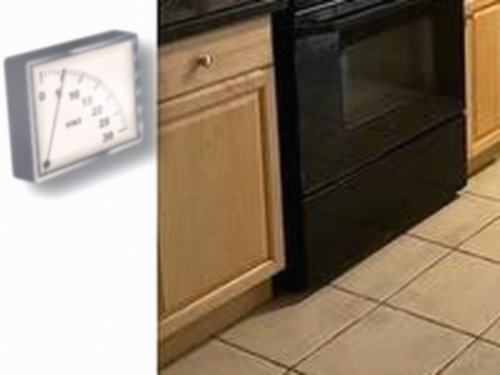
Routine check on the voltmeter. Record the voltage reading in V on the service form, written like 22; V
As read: 5; V
